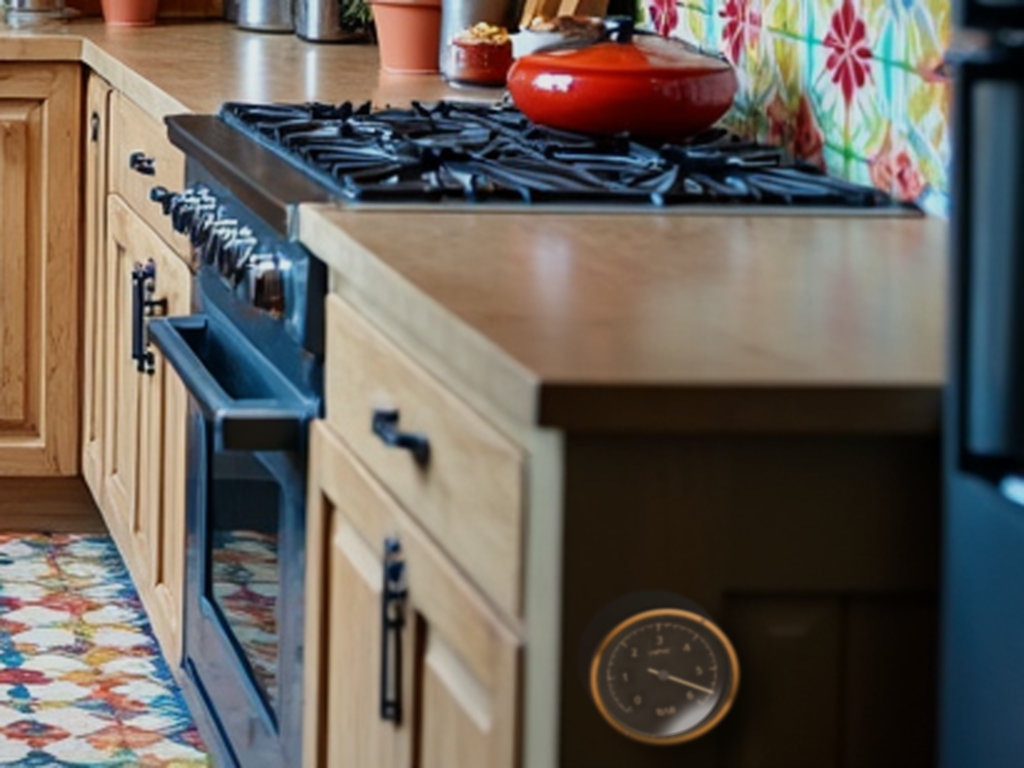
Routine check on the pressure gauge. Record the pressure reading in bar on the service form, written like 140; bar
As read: 5.6; bar
